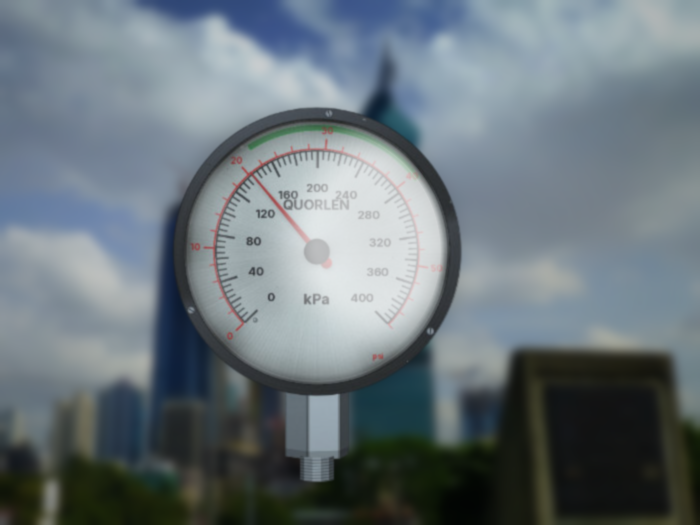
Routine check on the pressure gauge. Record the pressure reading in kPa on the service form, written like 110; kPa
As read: 140; kPa
